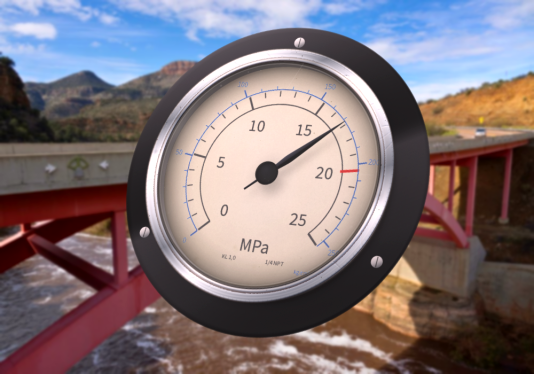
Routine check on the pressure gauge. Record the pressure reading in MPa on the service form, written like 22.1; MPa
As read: 17; MPa
